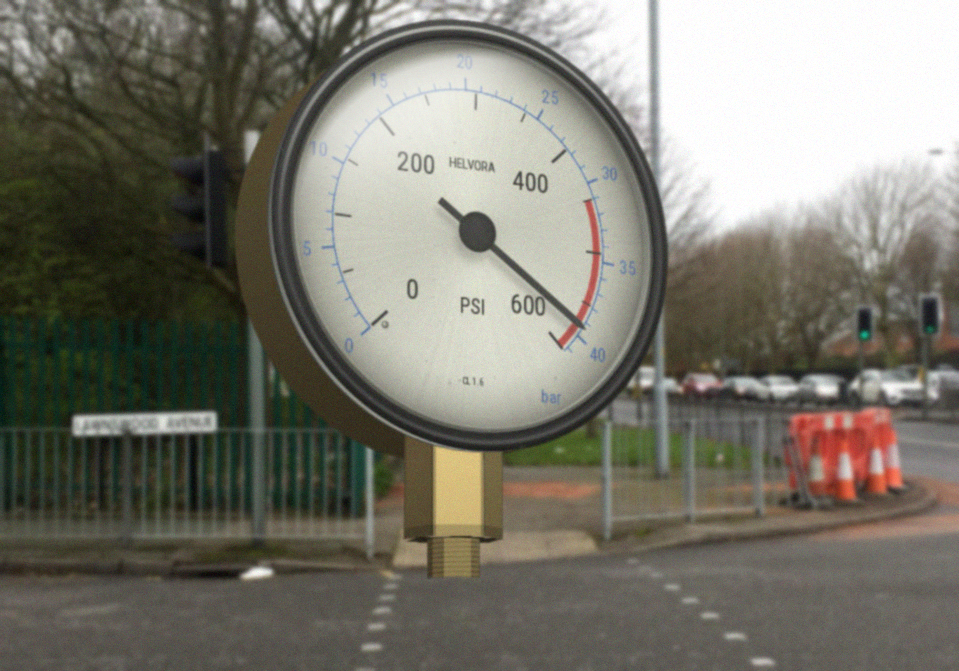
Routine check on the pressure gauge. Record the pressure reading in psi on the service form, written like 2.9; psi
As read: 575; psi
